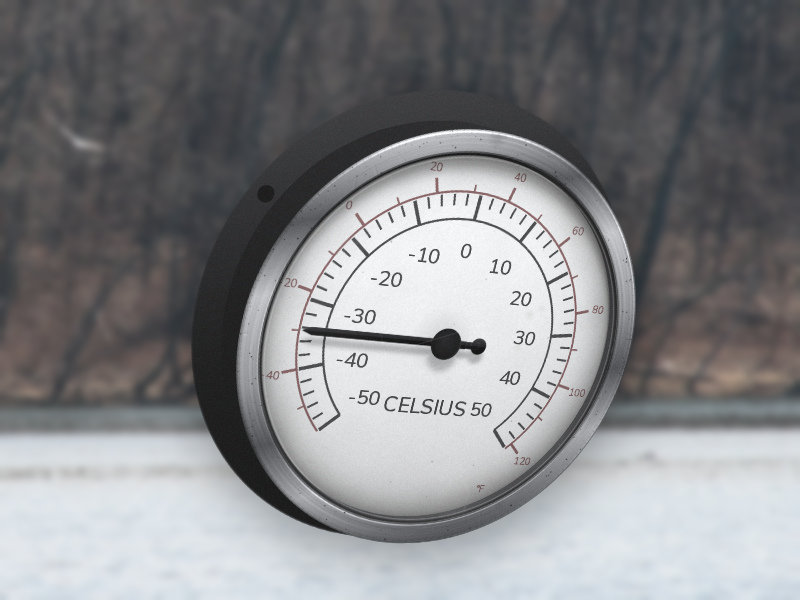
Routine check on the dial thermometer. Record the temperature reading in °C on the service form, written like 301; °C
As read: -34; °C
